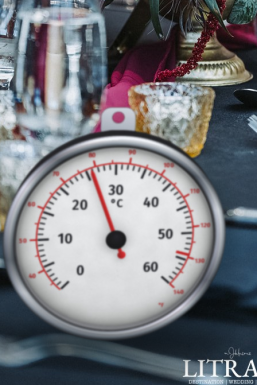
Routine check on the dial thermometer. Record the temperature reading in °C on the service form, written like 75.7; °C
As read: 26; °C
